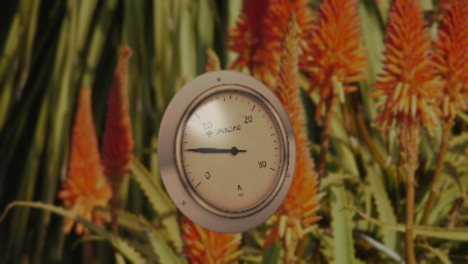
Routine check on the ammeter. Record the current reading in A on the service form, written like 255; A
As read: 5; A
